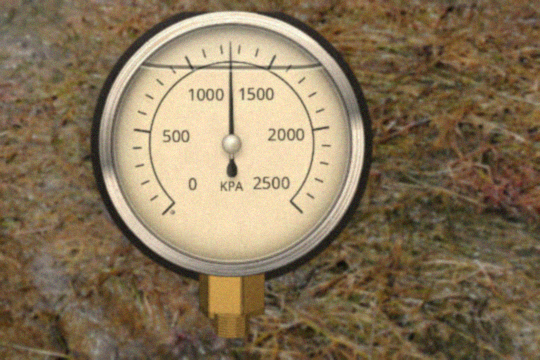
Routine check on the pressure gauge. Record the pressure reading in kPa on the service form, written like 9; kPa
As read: 1250; kPa
